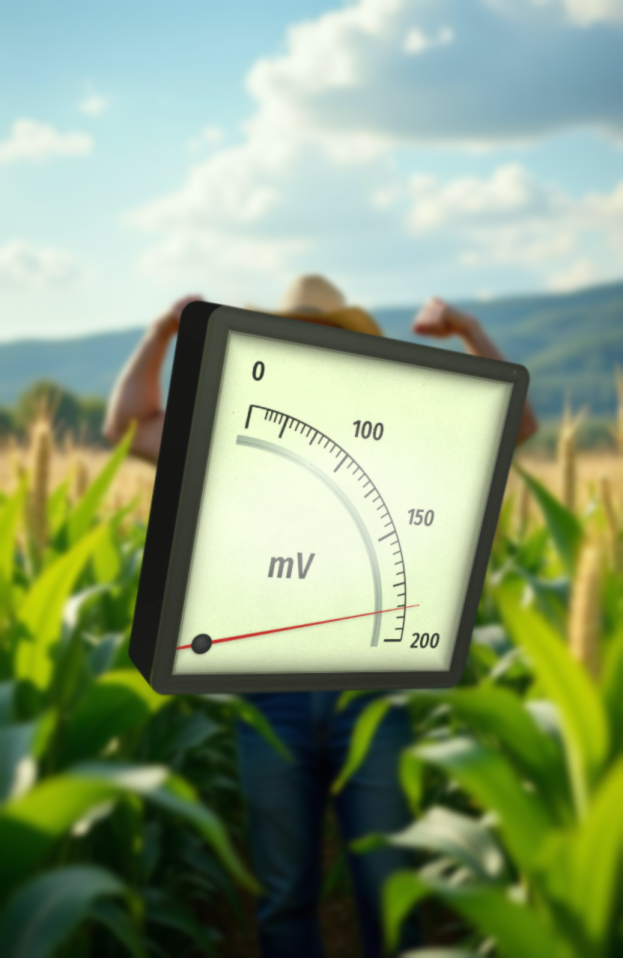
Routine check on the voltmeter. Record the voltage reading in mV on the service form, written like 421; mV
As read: 185; mV
